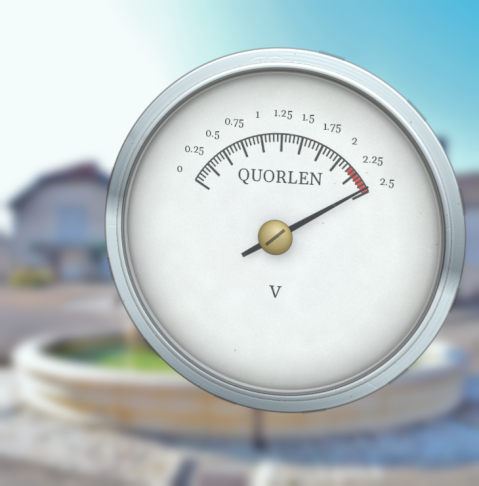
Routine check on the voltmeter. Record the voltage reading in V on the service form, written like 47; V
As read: 2.45; V
